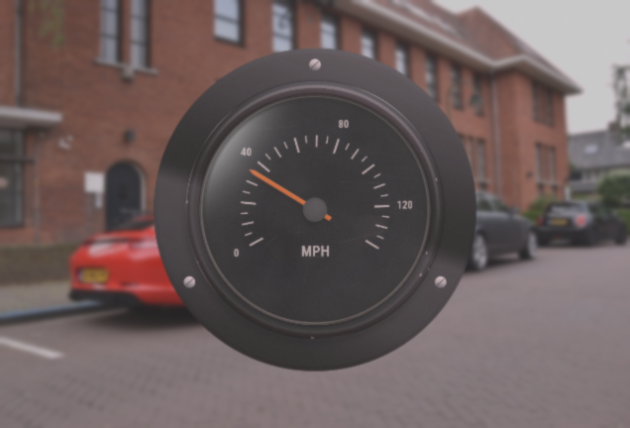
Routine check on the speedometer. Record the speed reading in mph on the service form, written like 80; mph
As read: 35; mph
